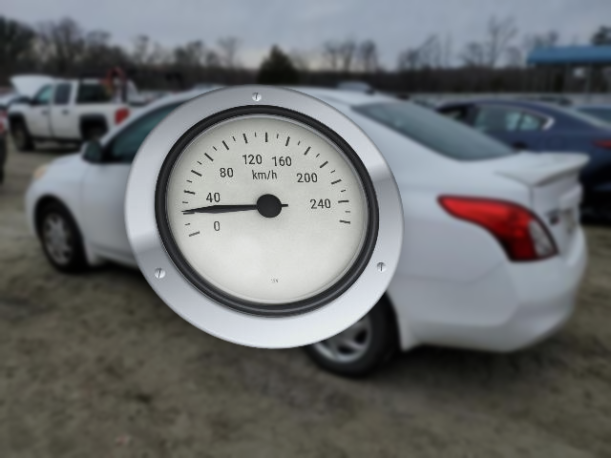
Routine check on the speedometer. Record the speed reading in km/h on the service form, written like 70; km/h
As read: 20; km/h
